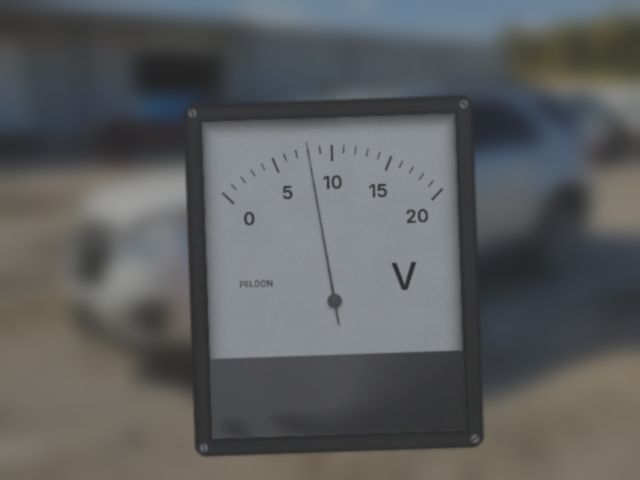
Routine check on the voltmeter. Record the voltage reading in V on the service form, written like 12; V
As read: 8; V
